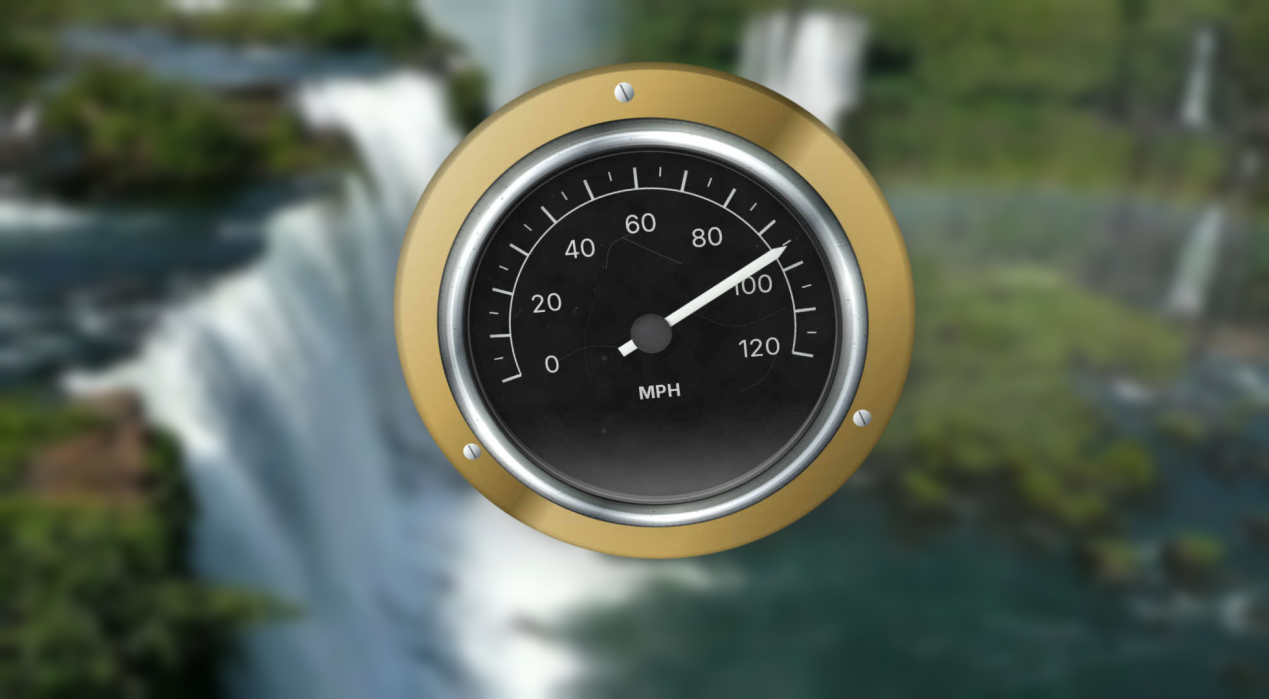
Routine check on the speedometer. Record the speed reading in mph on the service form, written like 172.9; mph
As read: 95; mph
